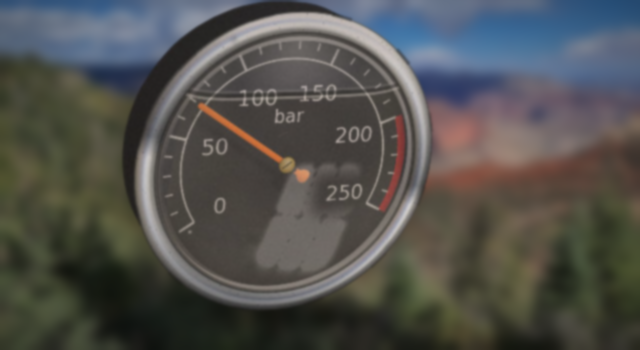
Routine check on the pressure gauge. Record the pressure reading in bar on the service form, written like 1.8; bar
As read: 70; bar
